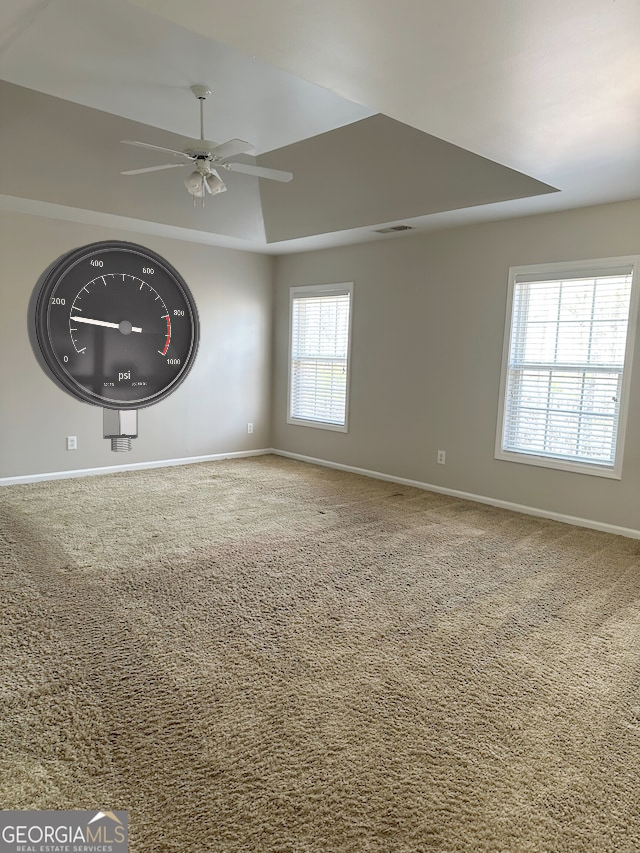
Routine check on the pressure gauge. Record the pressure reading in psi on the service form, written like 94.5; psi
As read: 150; psi
